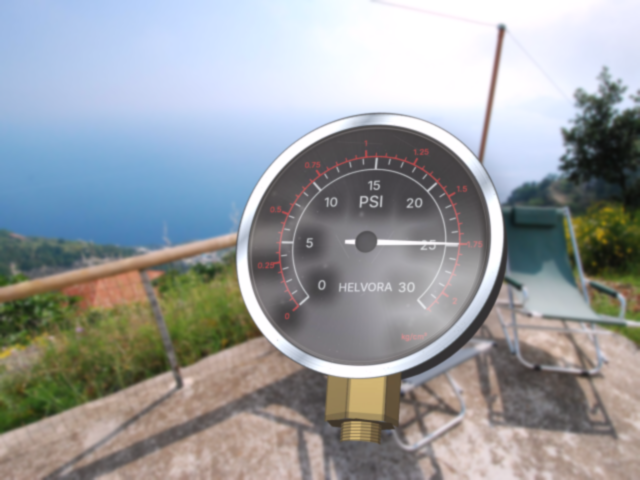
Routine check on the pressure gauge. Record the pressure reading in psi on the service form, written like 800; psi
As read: 25; psi
